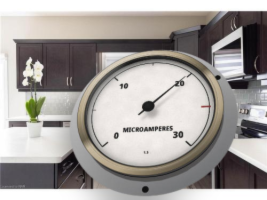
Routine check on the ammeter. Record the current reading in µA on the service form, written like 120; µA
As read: 20; µA
